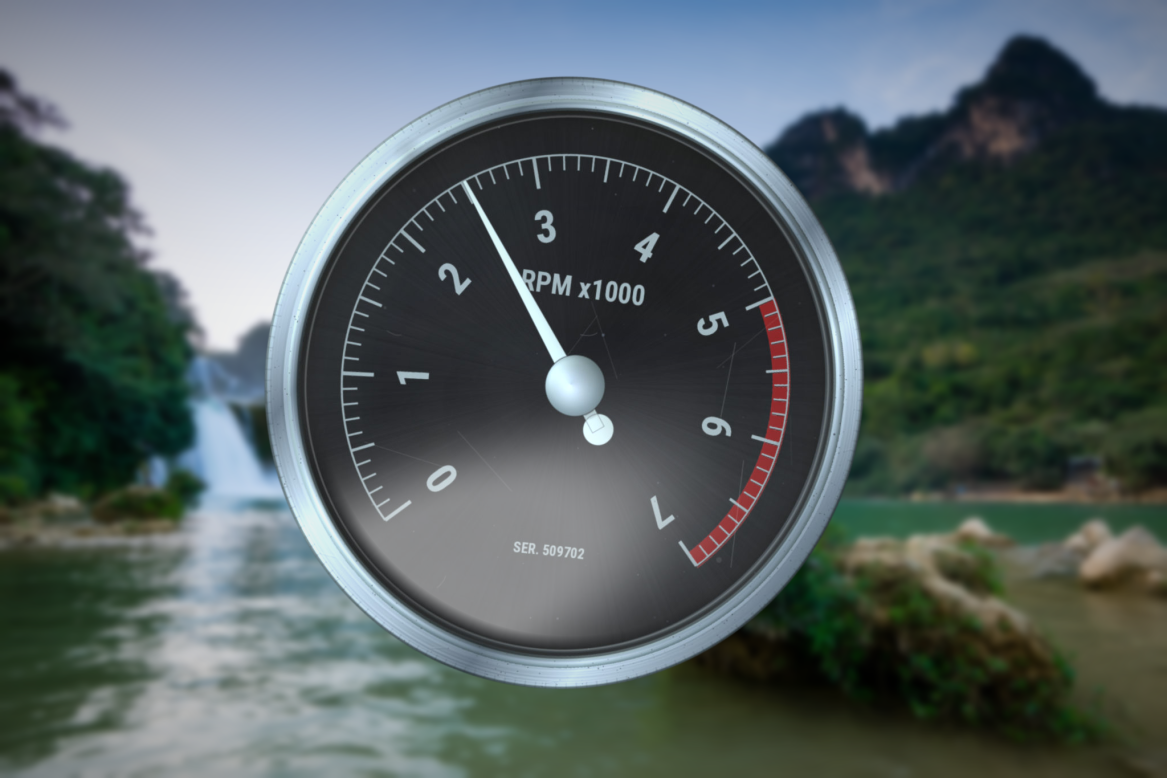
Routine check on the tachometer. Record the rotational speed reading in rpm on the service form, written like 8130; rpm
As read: 2500; rpm
